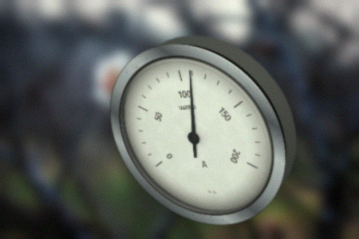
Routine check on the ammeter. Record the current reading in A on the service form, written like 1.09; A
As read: 110; A
